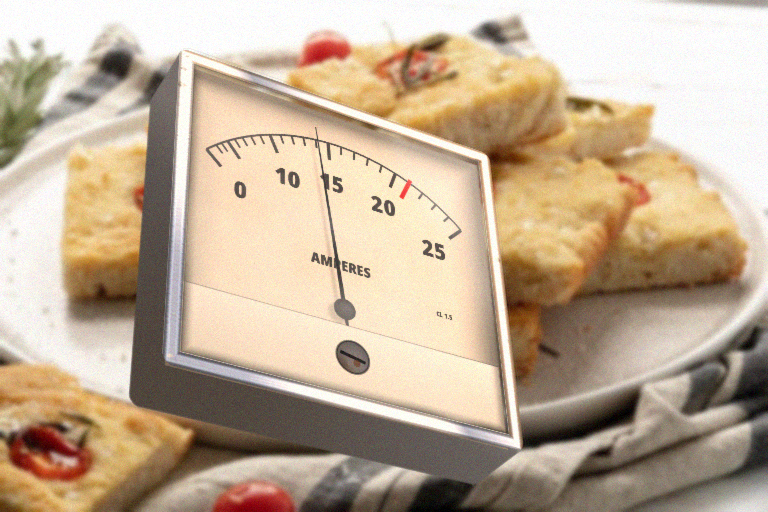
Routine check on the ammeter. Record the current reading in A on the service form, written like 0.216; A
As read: 14; A
